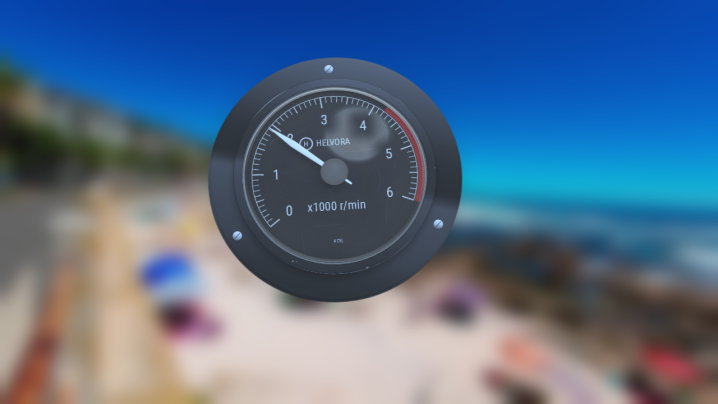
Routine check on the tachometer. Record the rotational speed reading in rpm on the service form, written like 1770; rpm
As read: 1900; rpm
